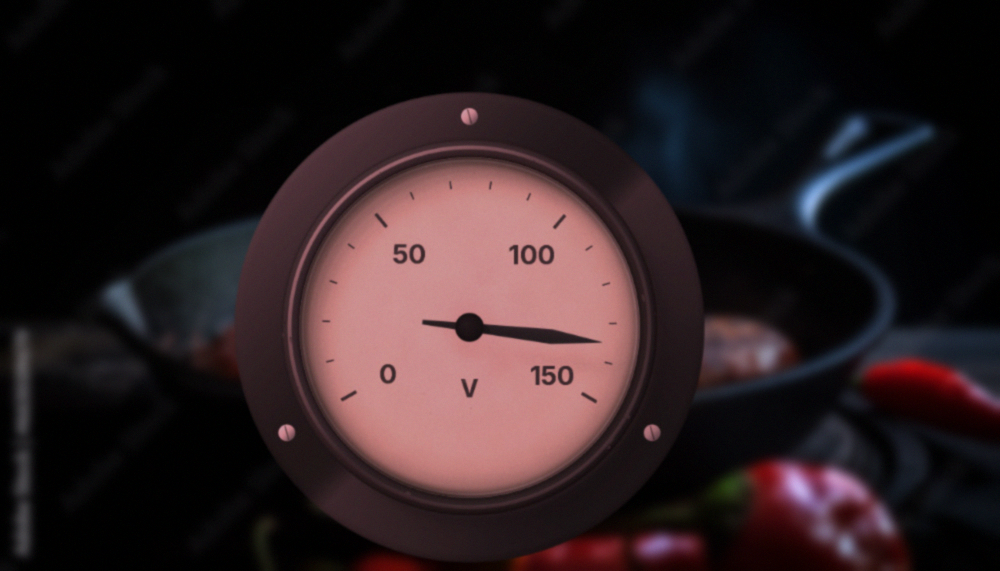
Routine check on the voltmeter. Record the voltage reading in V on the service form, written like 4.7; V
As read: 135; V
